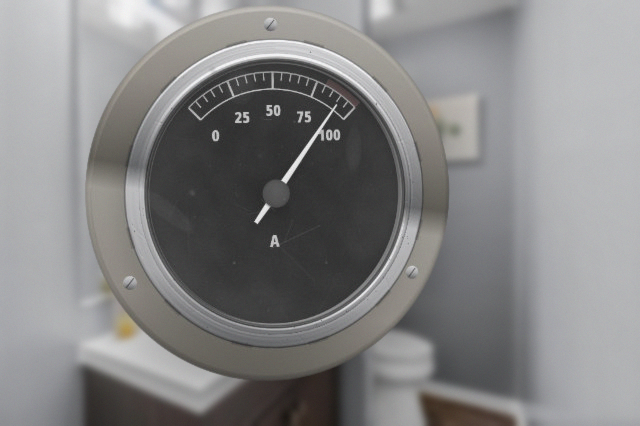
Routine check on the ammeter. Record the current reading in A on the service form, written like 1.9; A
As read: 90; A
